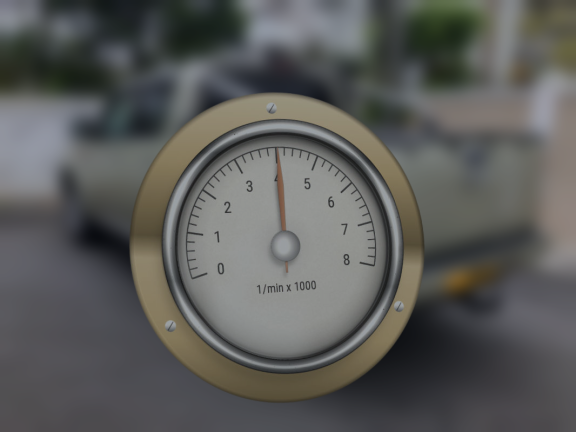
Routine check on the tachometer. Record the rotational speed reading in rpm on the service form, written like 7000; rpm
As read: 4000; rpm
